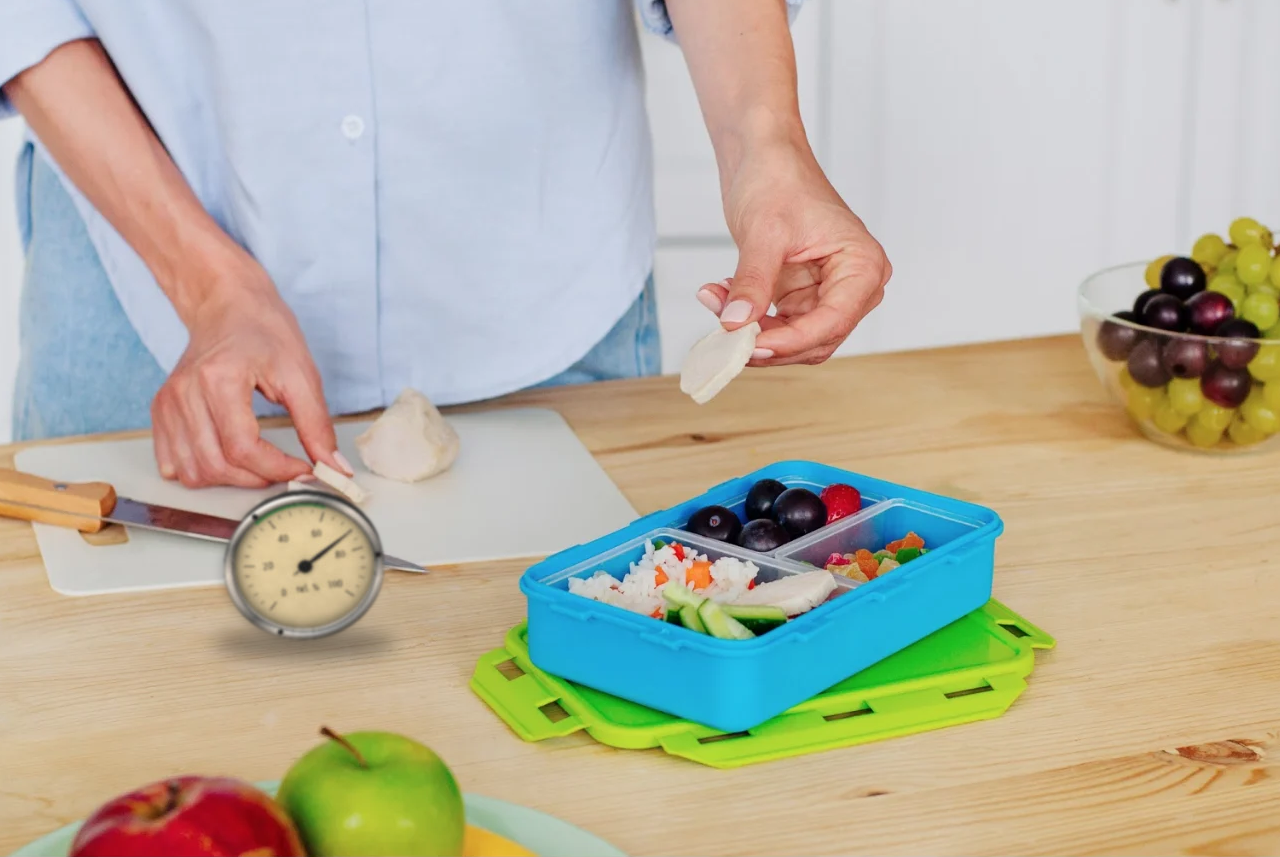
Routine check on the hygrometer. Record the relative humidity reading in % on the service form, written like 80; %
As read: 72; %
